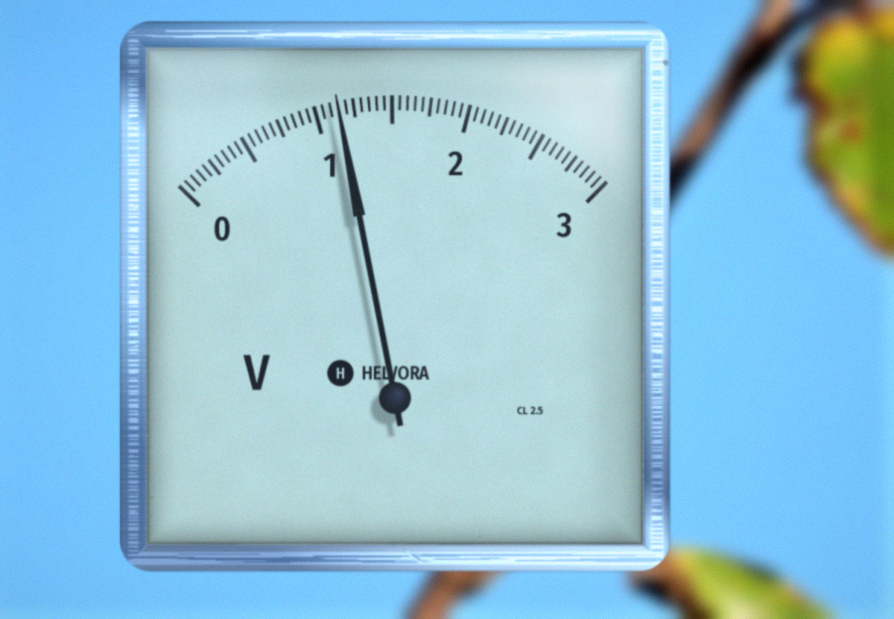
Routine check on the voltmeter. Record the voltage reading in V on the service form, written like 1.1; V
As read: 1.15; V
